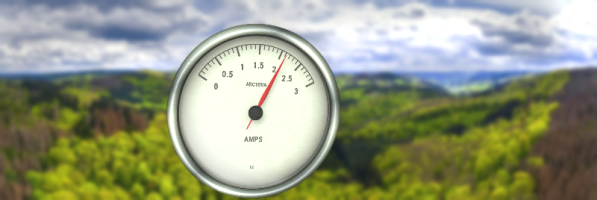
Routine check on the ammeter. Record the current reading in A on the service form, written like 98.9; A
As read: 2.1; A
